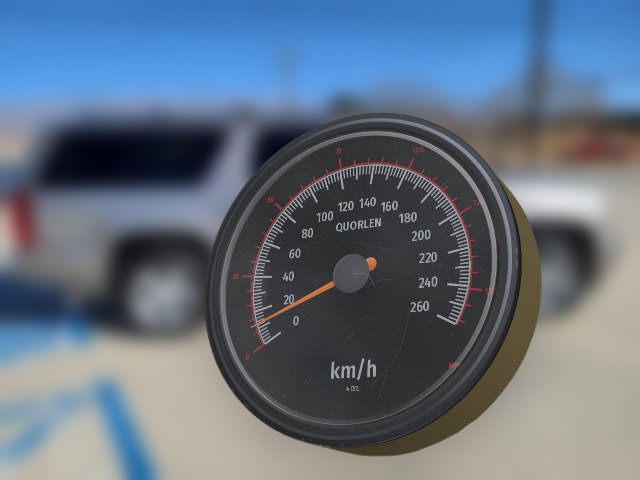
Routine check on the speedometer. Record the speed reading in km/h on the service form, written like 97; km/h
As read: 10; km/h
